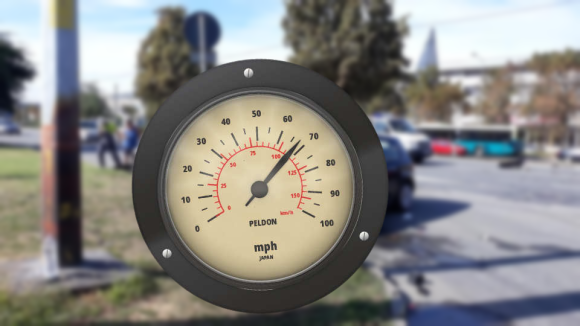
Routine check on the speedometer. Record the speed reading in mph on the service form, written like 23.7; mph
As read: 67.5; mph
